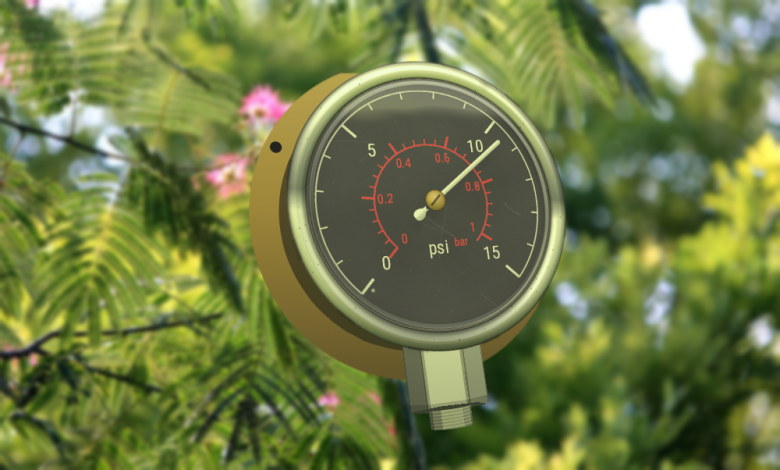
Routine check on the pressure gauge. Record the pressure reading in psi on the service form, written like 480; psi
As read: 10.5; psi
